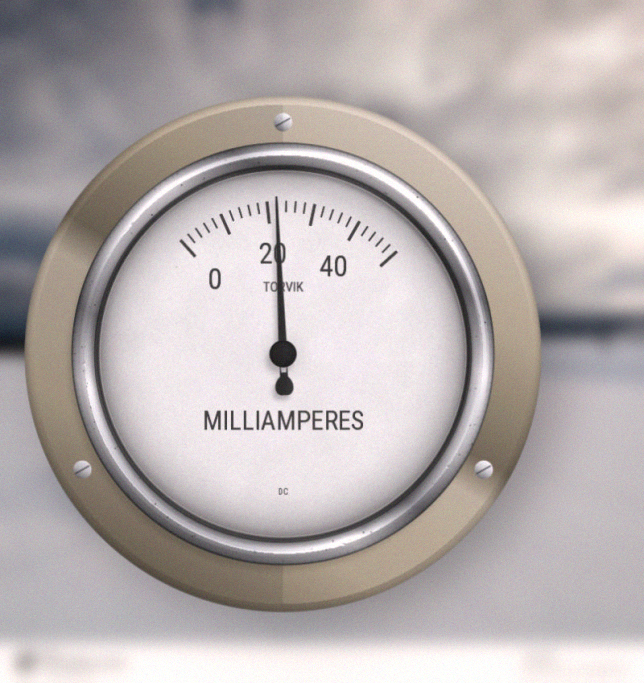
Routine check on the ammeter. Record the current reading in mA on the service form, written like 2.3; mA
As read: 22; mA
